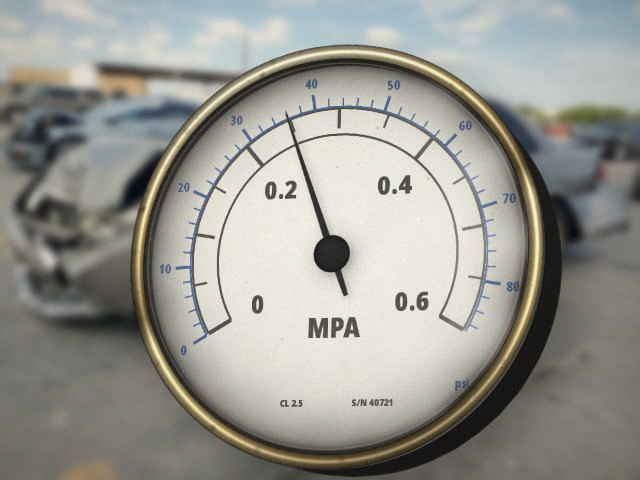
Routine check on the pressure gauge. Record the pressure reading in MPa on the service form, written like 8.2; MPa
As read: 0.25; MPa
